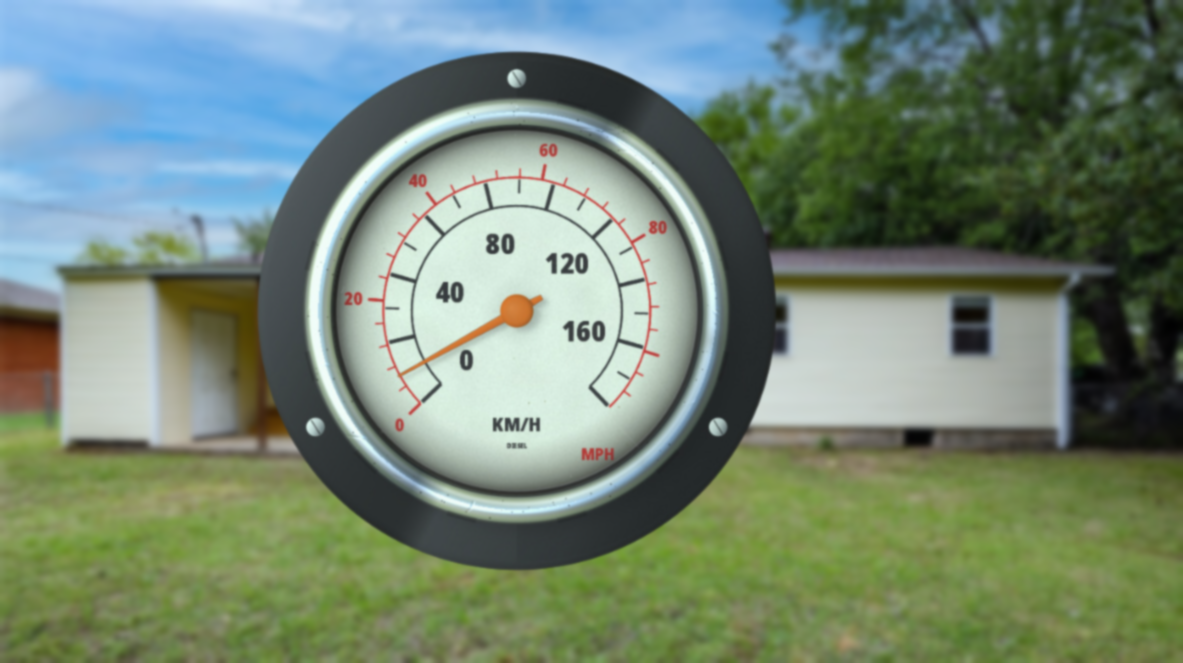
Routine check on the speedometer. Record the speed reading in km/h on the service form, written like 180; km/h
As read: 10; km/h
